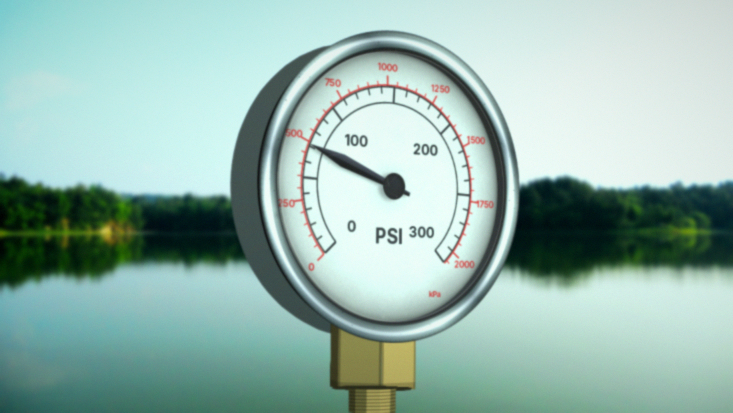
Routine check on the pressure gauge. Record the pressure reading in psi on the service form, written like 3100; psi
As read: 70; psi
